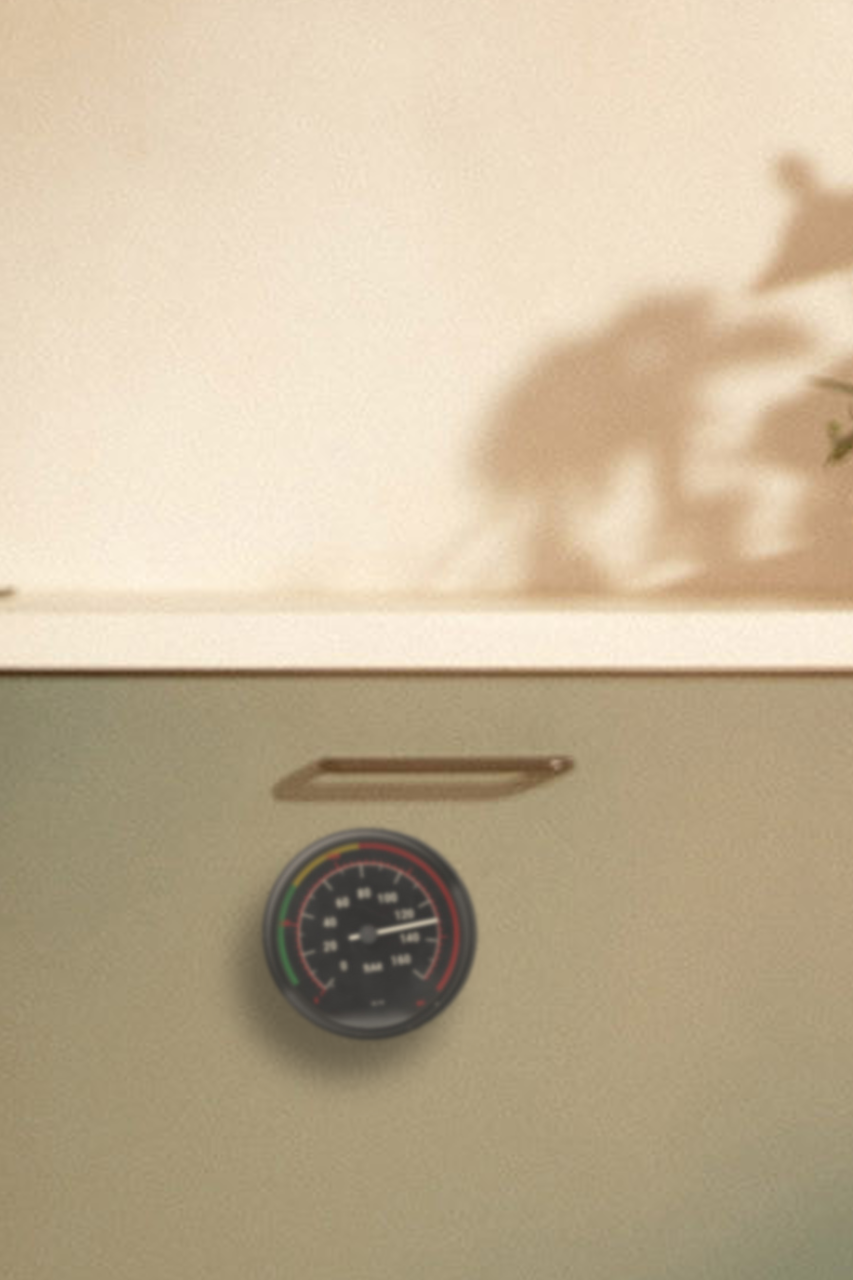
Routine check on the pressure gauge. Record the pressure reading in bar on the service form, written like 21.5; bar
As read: 130; bar
